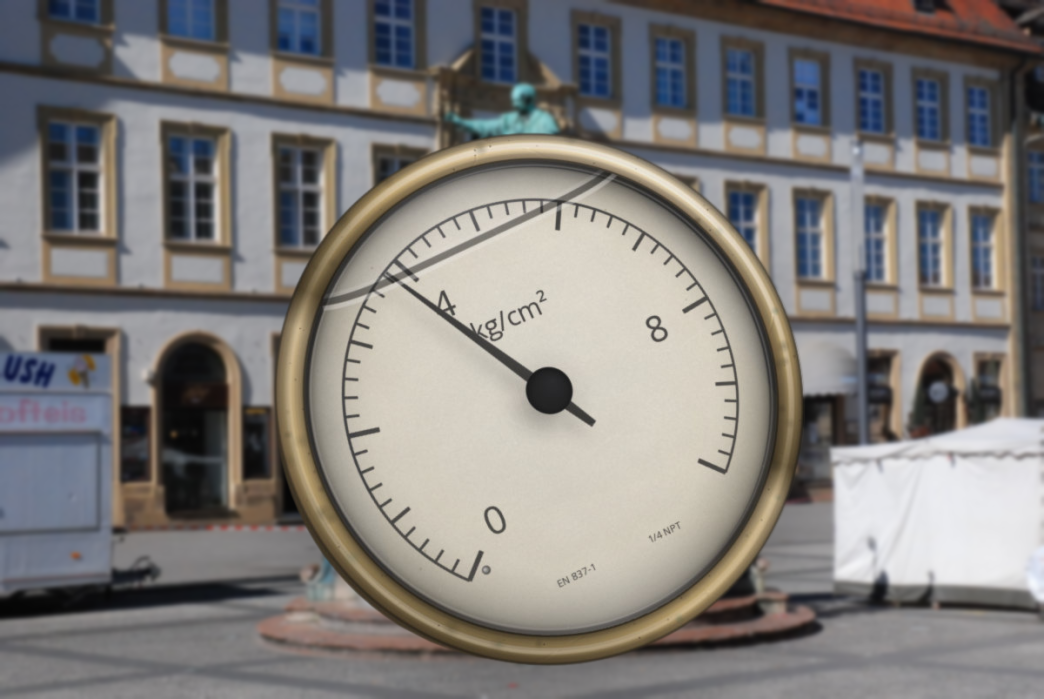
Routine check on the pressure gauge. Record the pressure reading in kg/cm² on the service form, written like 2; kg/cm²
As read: 3.8; kg/cm²
